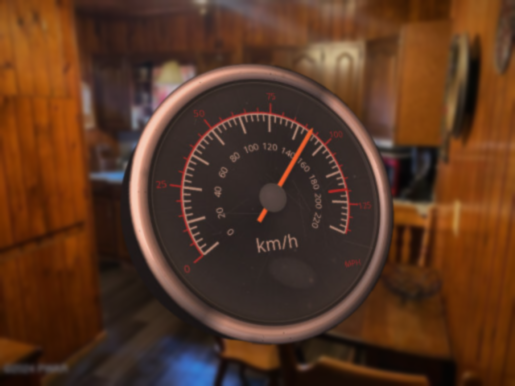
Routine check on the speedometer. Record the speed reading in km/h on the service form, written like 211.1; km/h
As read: 148; km/h
